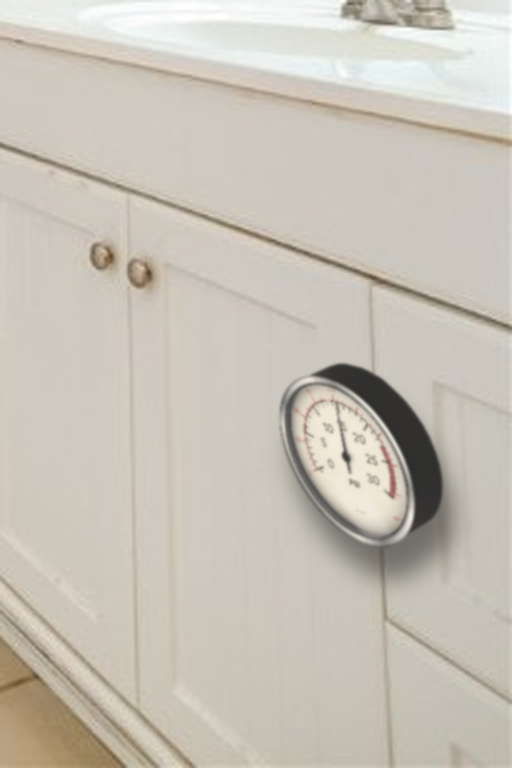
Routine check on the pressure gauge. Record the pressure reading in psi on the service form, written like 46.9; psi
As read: 15; psi
